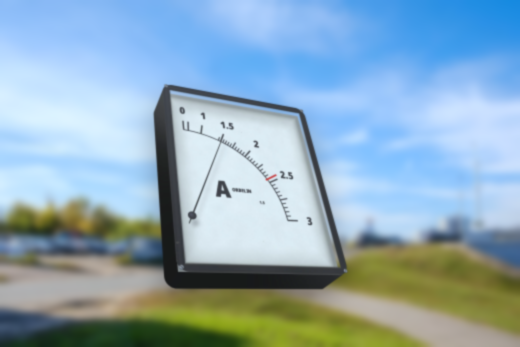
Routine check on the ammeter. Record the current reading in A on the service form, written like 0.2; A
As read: 1.5; A
